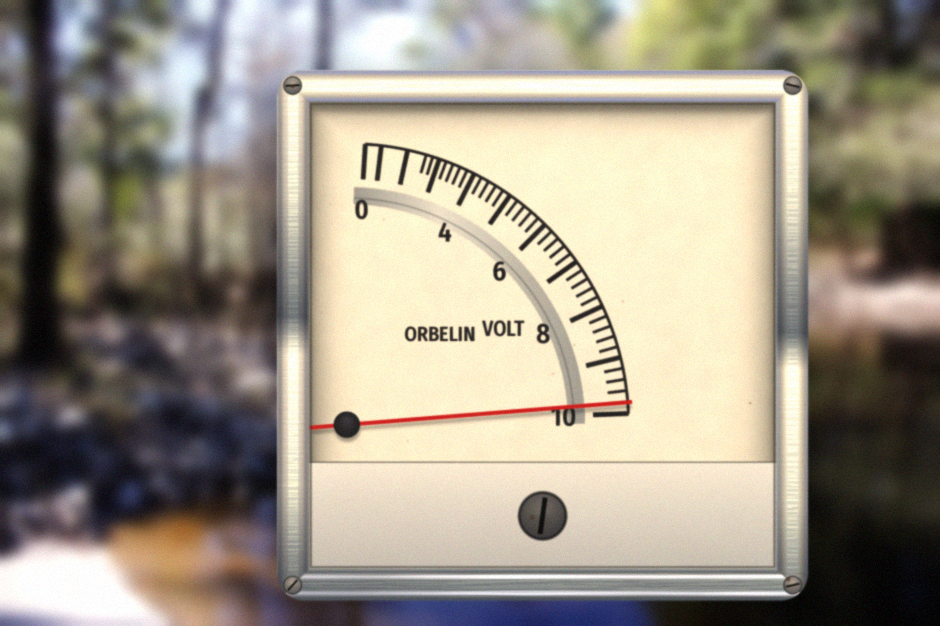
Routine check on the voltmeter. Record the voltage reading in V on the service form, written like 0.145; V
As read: 9.8; V
